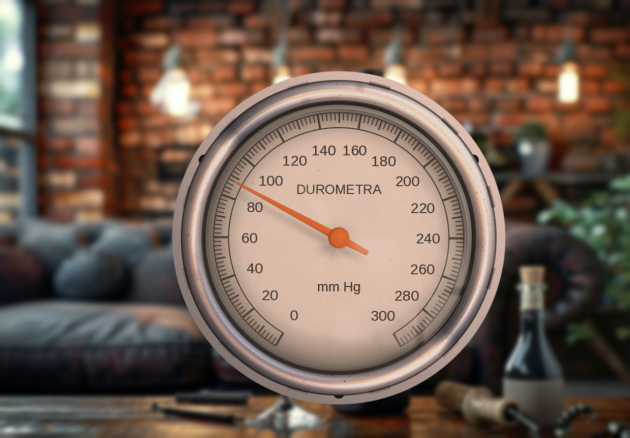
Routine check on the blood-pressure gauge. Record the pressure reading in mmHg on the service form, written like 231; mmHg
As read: 88; mmHg
